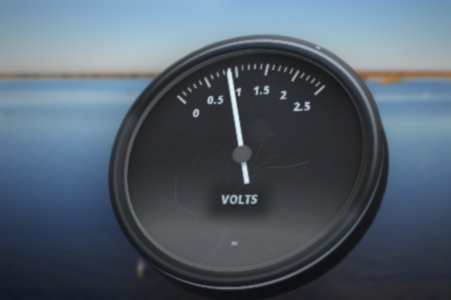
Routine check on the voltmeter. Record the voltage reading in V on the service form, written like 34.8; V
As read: 0.9; V
